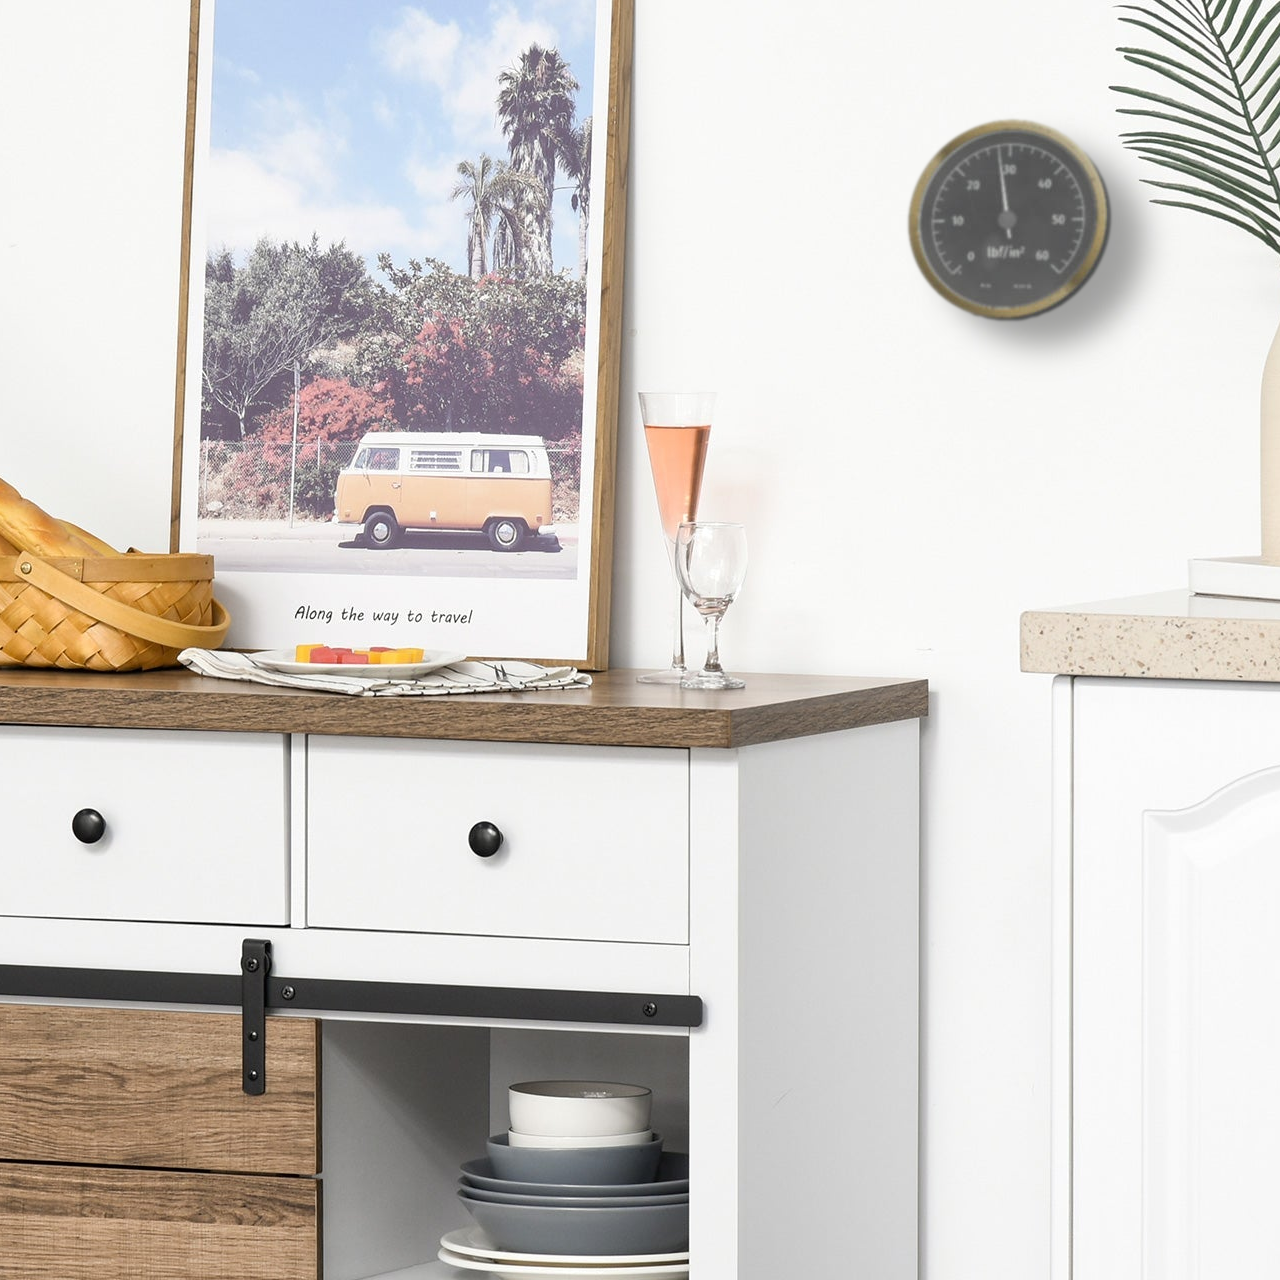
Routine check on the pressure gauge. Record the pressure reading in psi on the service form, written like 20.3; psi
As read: 28; psi
